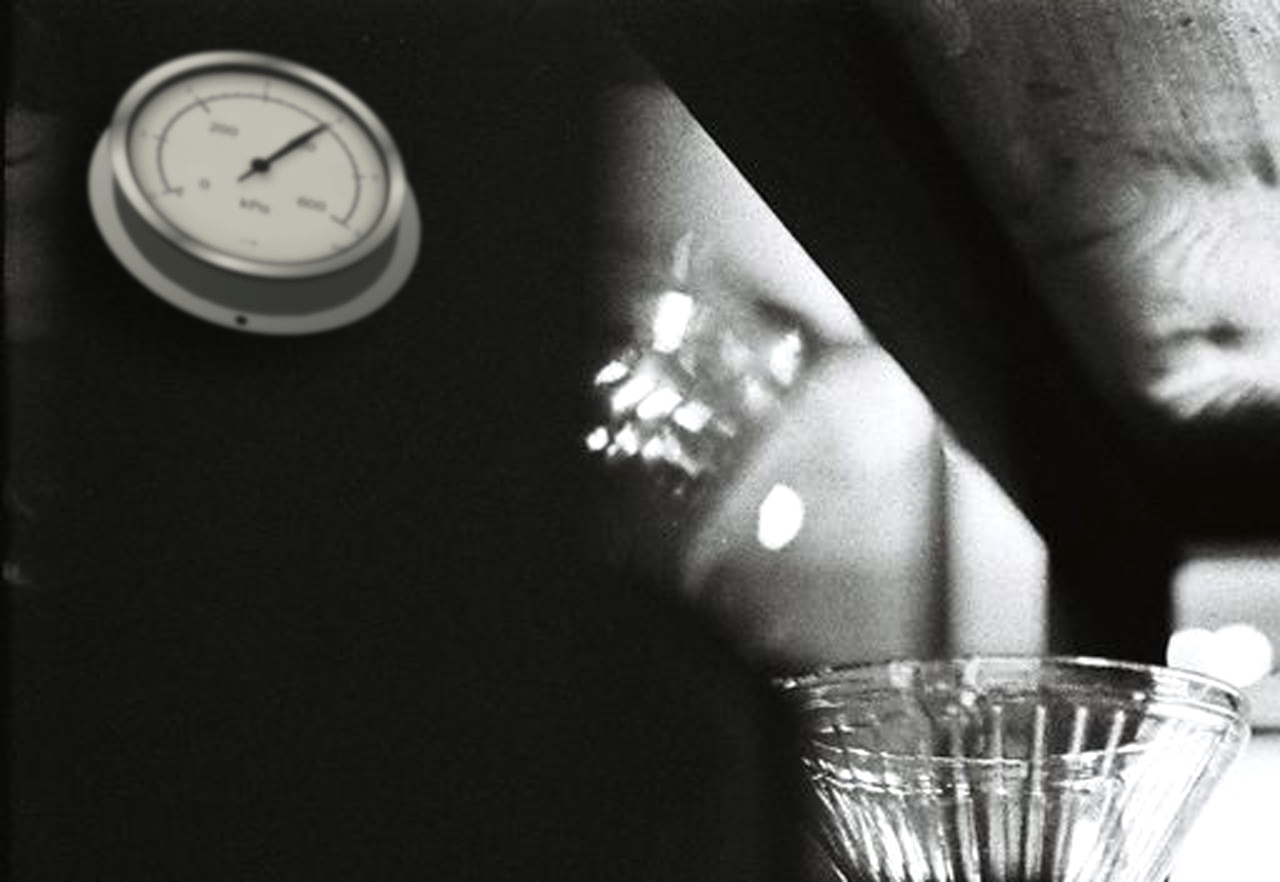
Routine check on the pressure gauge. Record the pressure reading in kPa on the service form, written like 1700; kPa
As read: 400; kPa
